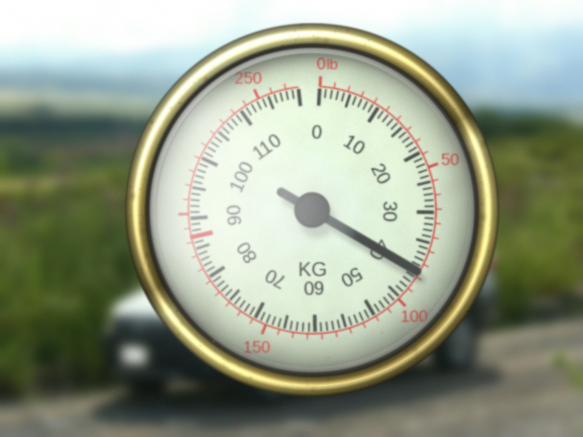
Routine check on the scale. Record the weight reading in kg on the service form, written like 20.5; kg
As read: 40; kg
